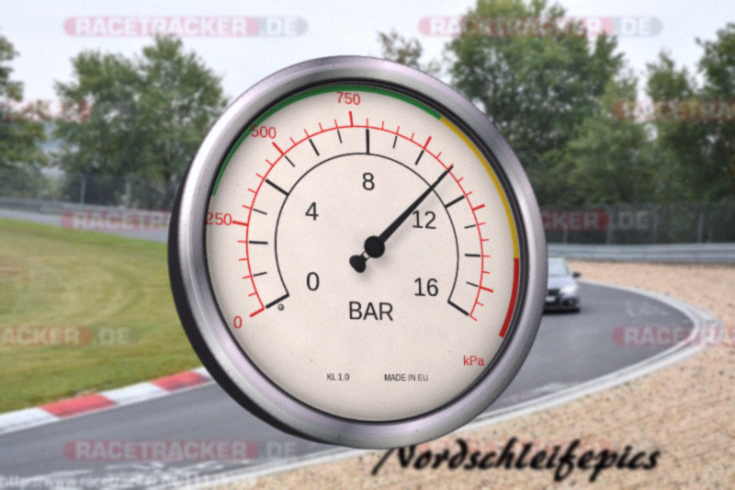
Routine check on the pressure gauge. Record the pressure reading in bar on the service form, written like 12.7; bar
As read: 11; bar
